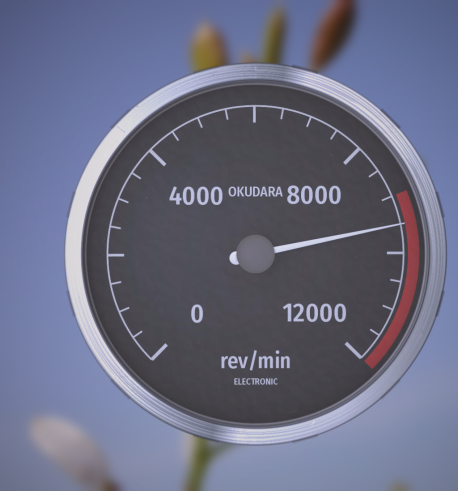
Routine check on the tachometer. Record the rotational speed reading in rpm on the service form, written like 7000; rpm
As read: 9500; rpm
